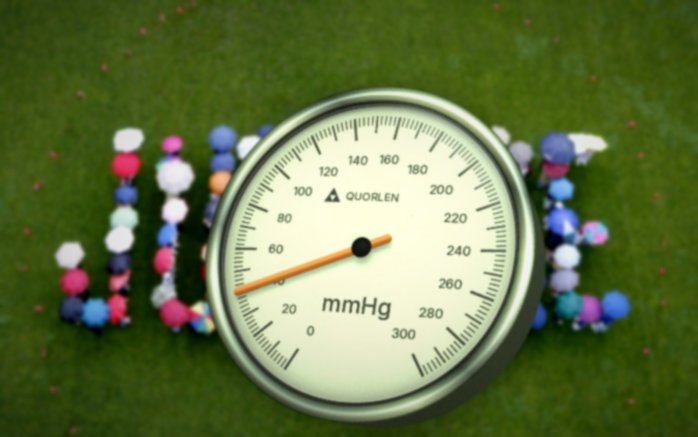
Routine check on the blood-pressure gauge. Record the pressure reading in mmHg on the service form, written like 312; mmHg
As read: 40; mmHg
